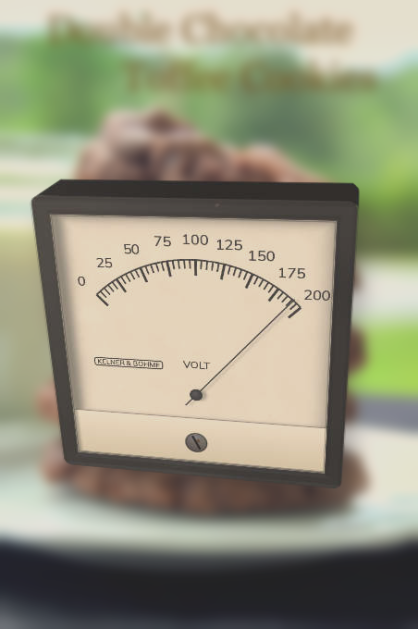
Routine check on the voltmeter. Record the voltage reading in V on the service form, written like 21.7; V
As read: 190; V
